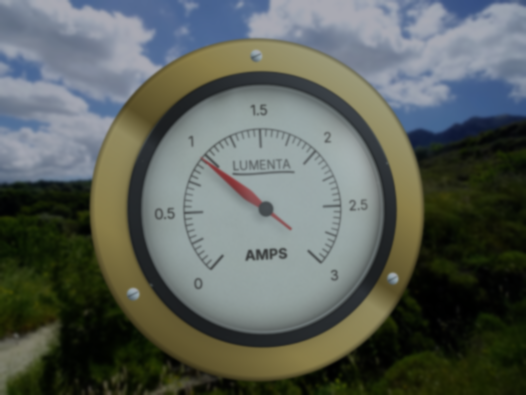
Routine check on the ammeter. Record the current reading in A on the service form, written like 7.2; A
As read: 0.95; A
